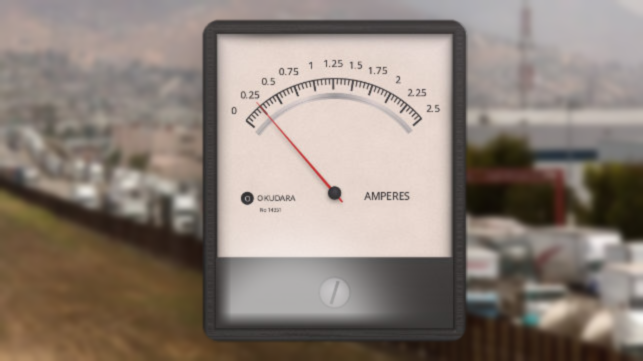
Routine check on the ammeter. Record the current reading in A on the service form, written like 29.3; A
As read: 0.25; A
